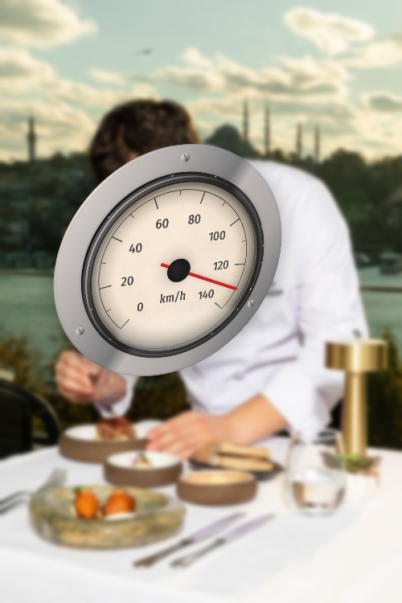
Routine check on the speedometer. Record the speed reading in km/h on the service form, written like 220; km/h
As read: 130; km/h
